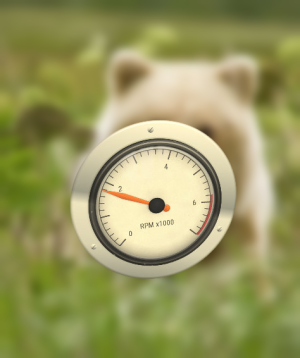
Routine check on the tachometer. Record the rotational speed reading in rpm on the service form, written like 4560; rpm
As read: 1800; rpm
